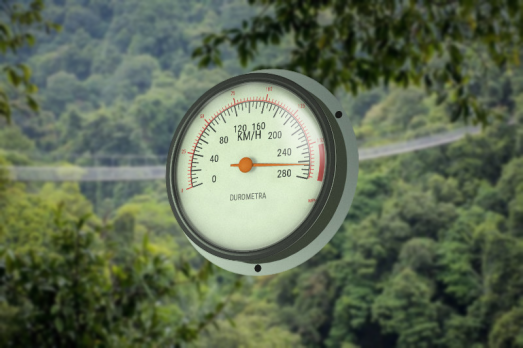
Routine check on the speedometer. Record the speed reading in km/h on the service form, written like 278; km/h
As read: 265; km/h
